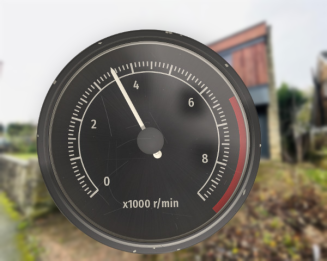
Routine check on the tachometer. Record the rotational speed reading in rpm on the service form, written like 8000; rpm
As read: 3500; rpm
